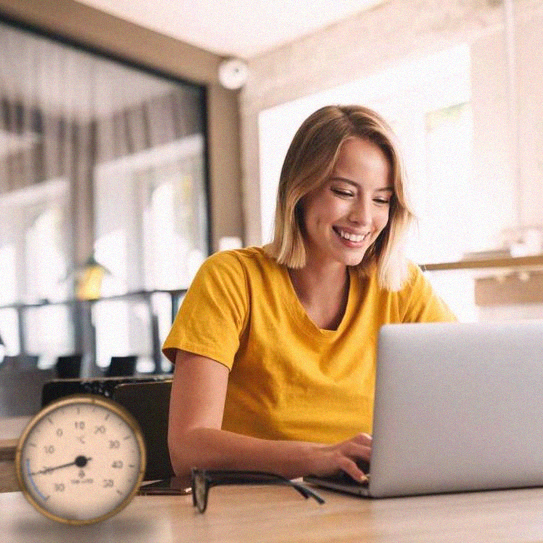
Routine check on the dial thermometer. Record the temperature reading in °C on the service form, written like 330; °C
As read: -20; °C
